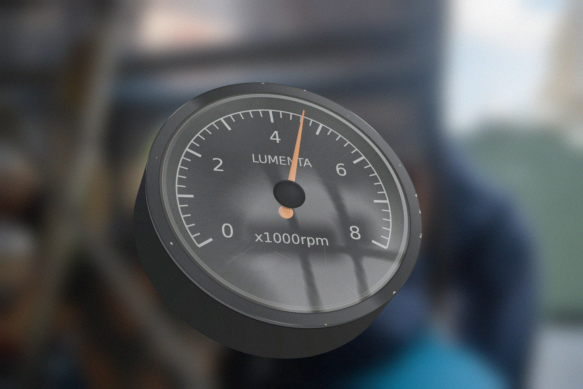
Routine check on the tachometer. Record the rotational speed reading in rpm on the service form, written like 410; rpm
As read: 4600; rpm
